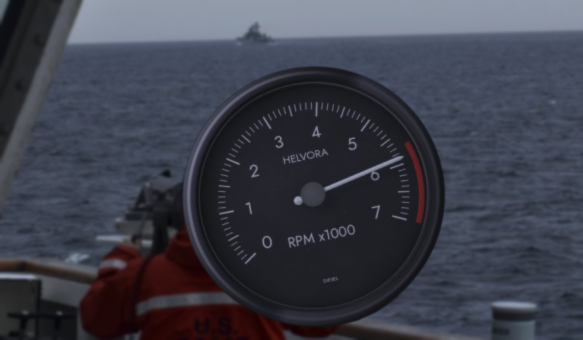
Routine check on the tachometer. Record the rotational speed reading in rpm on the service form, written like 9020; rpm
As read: 5900; rpm
